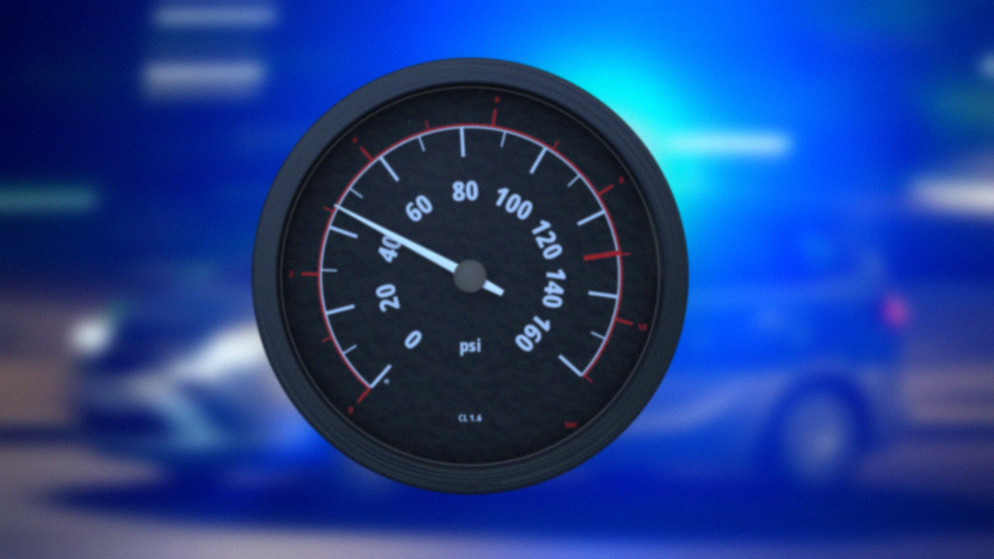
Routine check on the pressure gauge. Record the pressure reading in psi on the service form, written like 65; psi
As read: 45; psi
